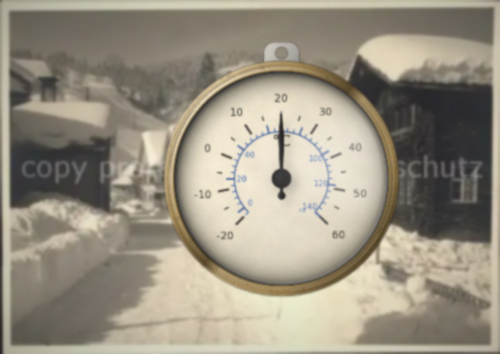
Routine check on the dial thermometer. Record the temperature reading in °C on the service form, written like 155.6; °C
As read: 20; °C
